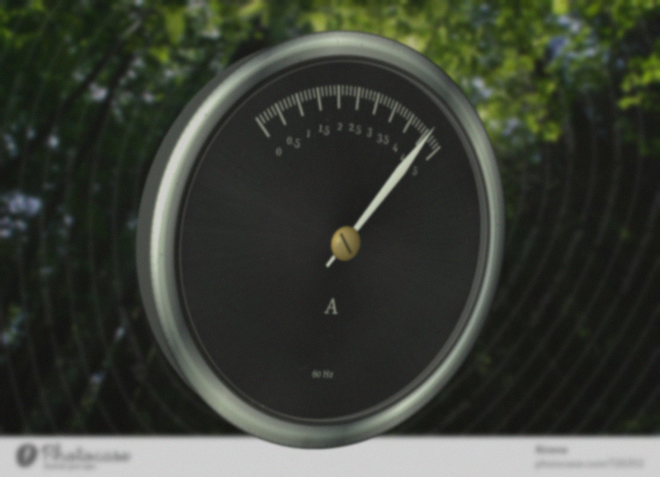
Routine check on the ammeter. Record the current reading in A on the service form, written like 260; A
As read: 4.5; A
